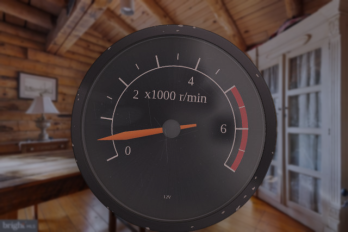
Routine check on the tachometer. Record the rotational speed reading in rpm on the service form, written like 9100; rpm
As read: 500; rpm
